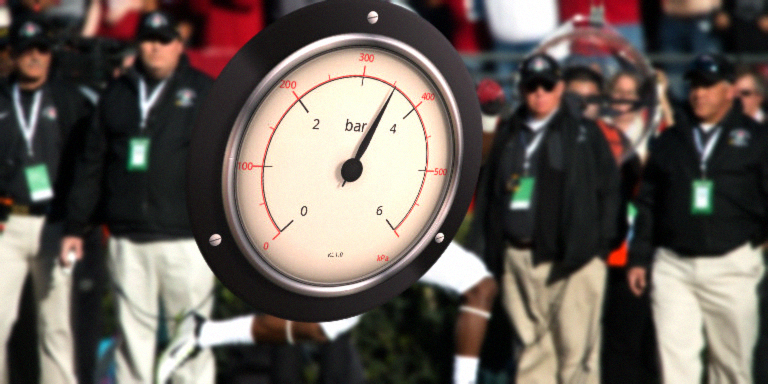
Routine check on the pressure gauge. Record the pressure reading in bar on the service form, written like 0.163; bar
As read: 3.5; bar
